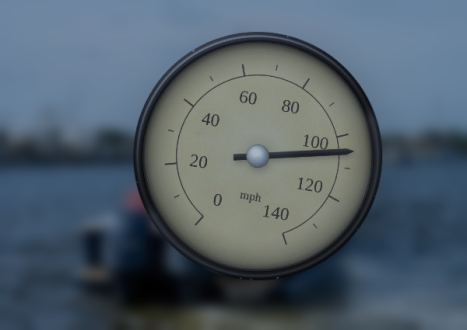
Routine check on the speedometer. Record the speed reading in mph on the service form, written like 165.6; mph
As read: 105; mph
